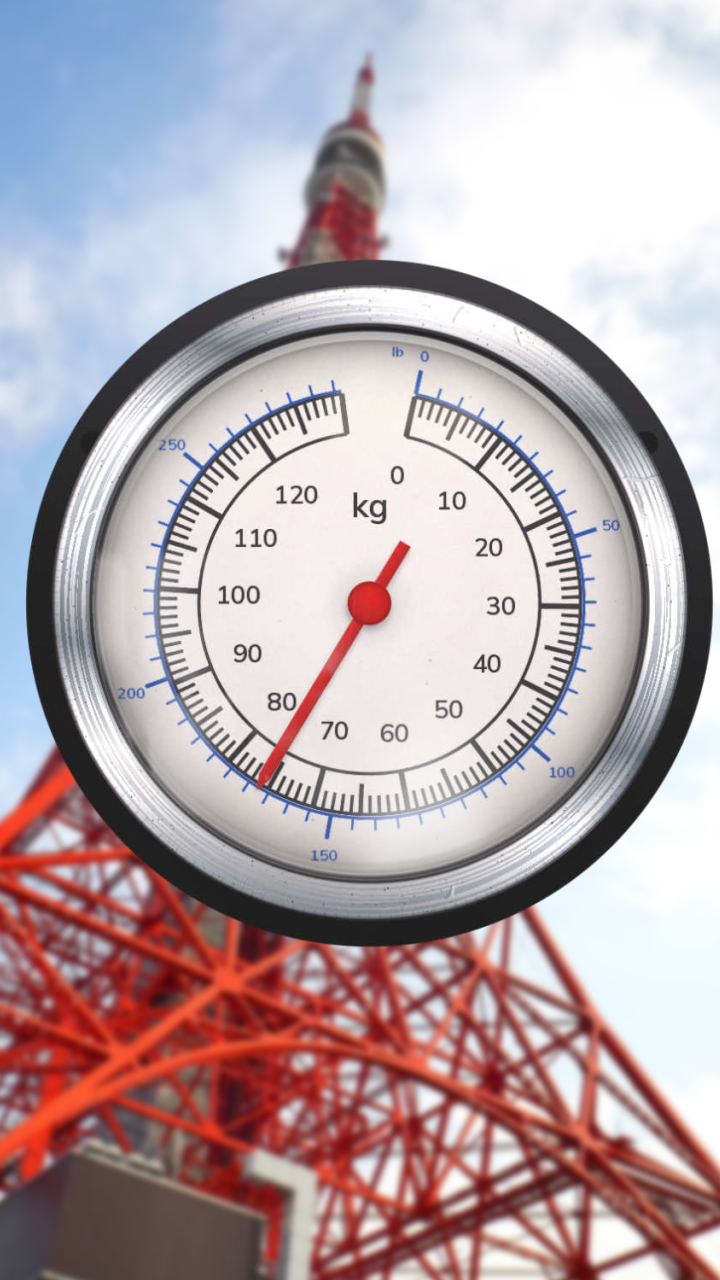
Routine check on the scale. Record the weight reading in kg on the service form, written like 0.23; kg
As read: 76; kg
